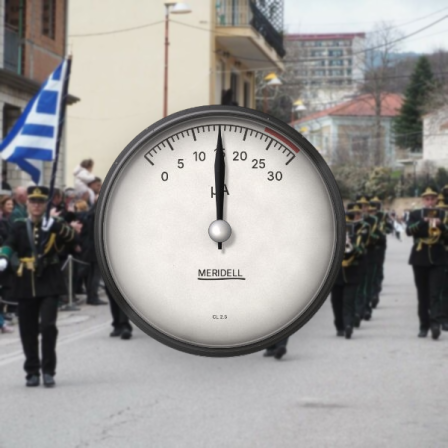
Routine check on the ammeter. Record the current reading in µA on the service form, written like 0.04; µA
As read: 15; µA
